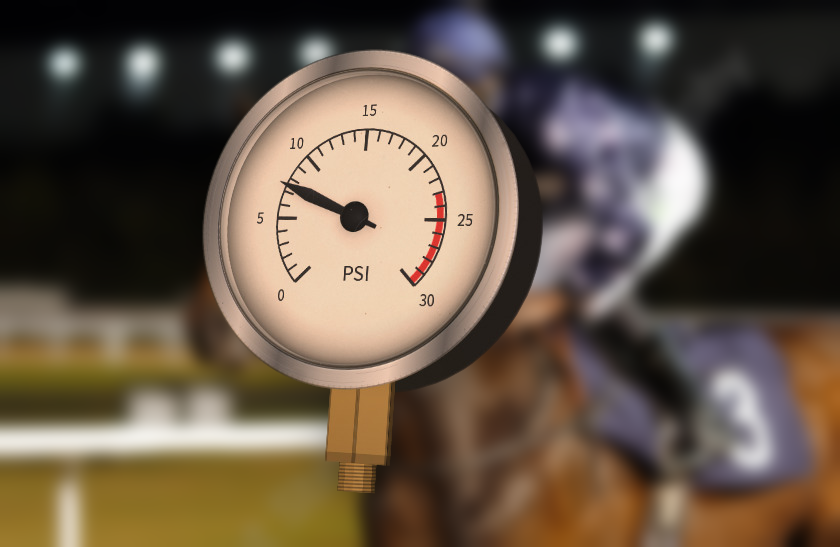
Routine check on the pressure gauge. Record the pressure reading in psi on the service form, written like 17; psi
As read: 7.5; psi
